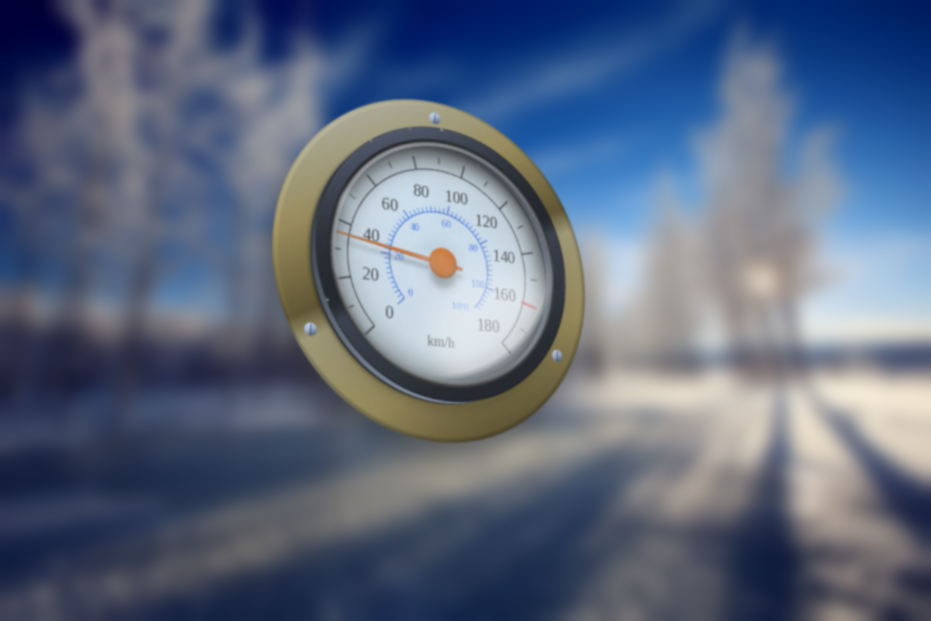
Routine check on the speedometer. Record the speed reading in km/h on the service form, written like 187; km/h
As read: 35; km/h
